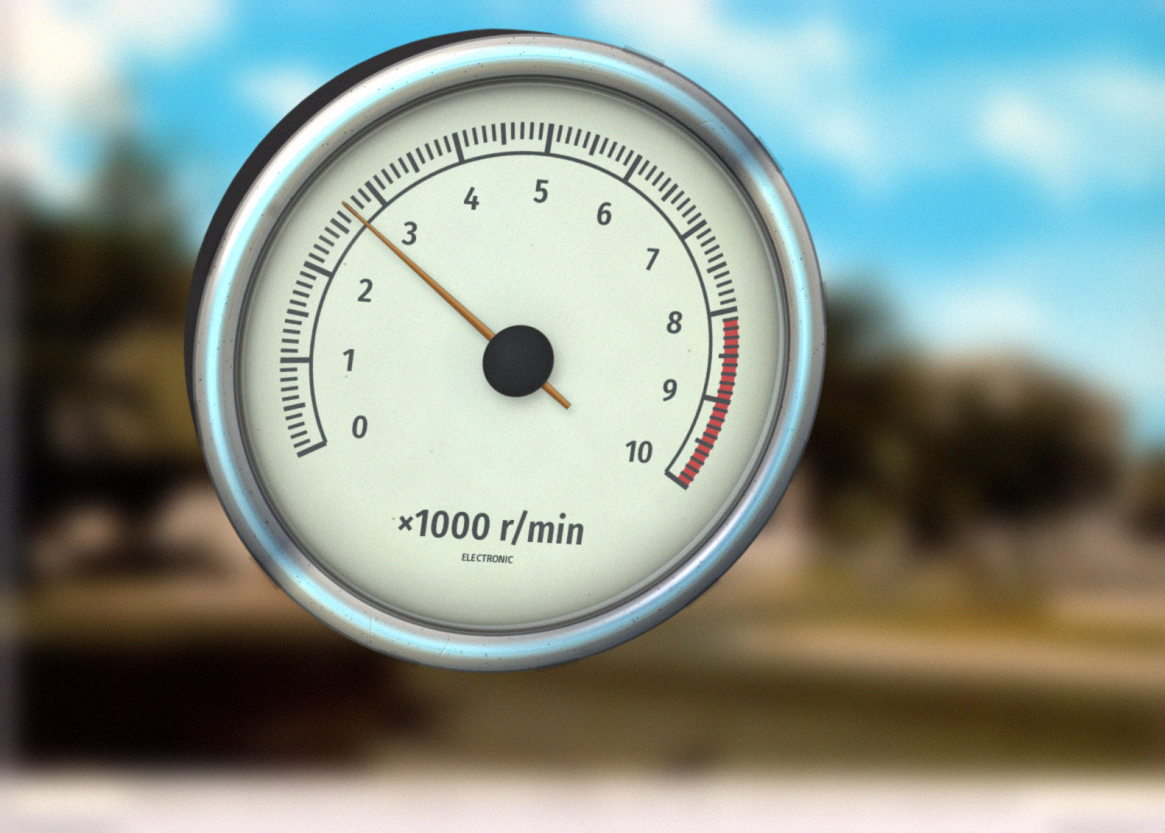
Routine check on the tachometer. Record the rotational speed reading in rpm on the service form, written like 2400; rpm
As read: 2700; rpm
